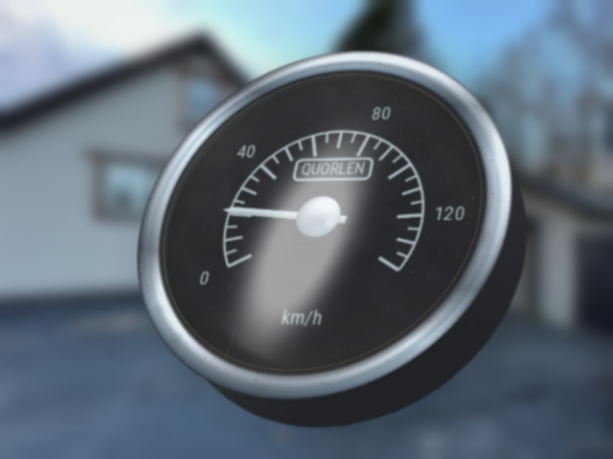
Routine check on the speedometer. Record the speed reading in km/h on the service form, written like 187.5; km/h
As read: 20; km/h
